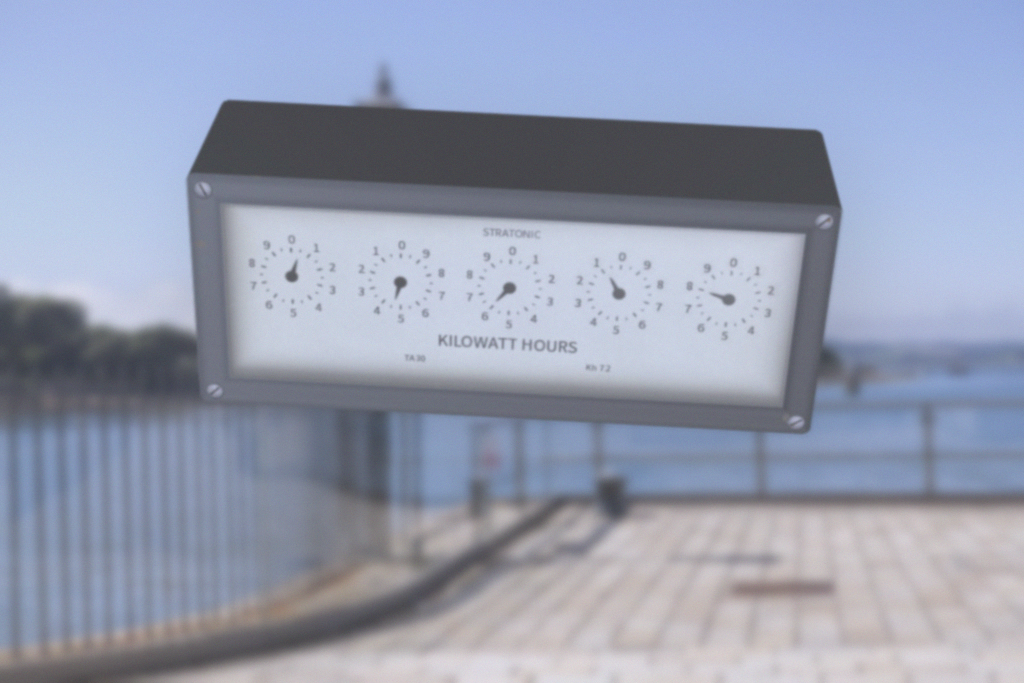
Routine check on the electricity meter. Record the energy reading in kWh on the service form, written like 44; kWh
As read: 4608; kWh
